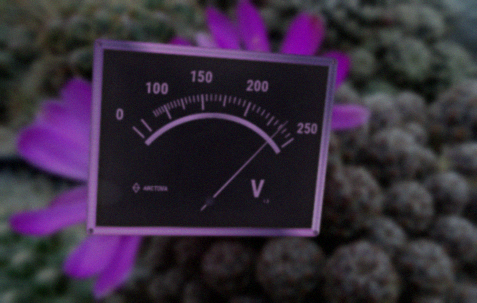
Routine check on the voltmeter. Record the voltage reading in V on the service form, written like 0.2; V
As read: 235; V
